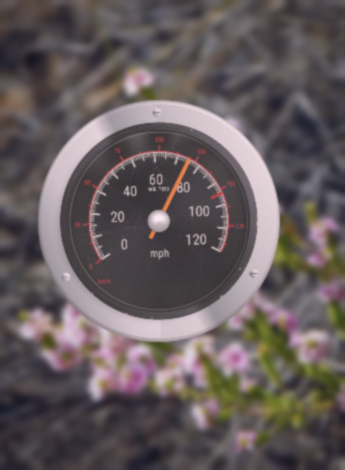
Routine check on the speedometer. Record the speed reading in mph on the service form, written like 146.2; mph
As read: 75; mph
